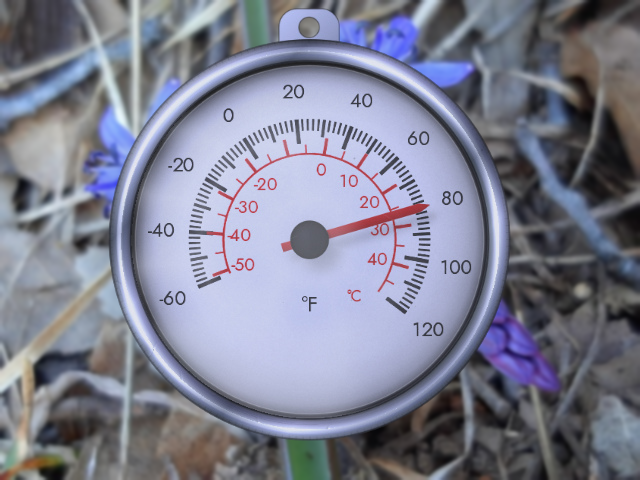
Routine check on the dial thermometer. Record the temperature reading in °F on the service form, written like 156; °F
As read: 80; °F
